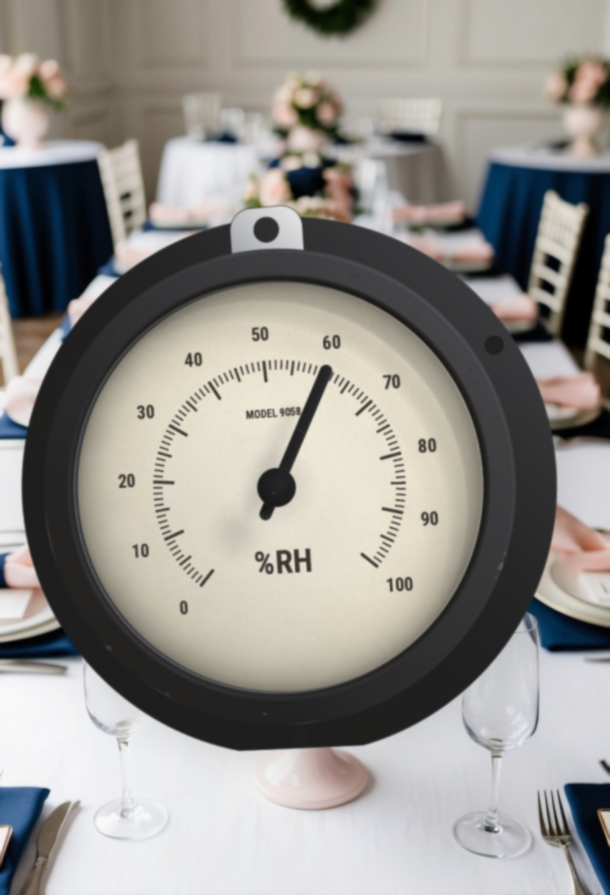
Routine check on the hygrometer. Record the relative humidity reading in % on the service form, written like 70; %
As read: 61; %
